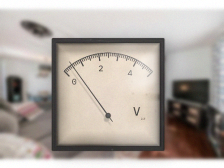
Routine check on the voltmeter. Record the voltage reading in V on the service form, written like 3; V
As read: 0.5; V
